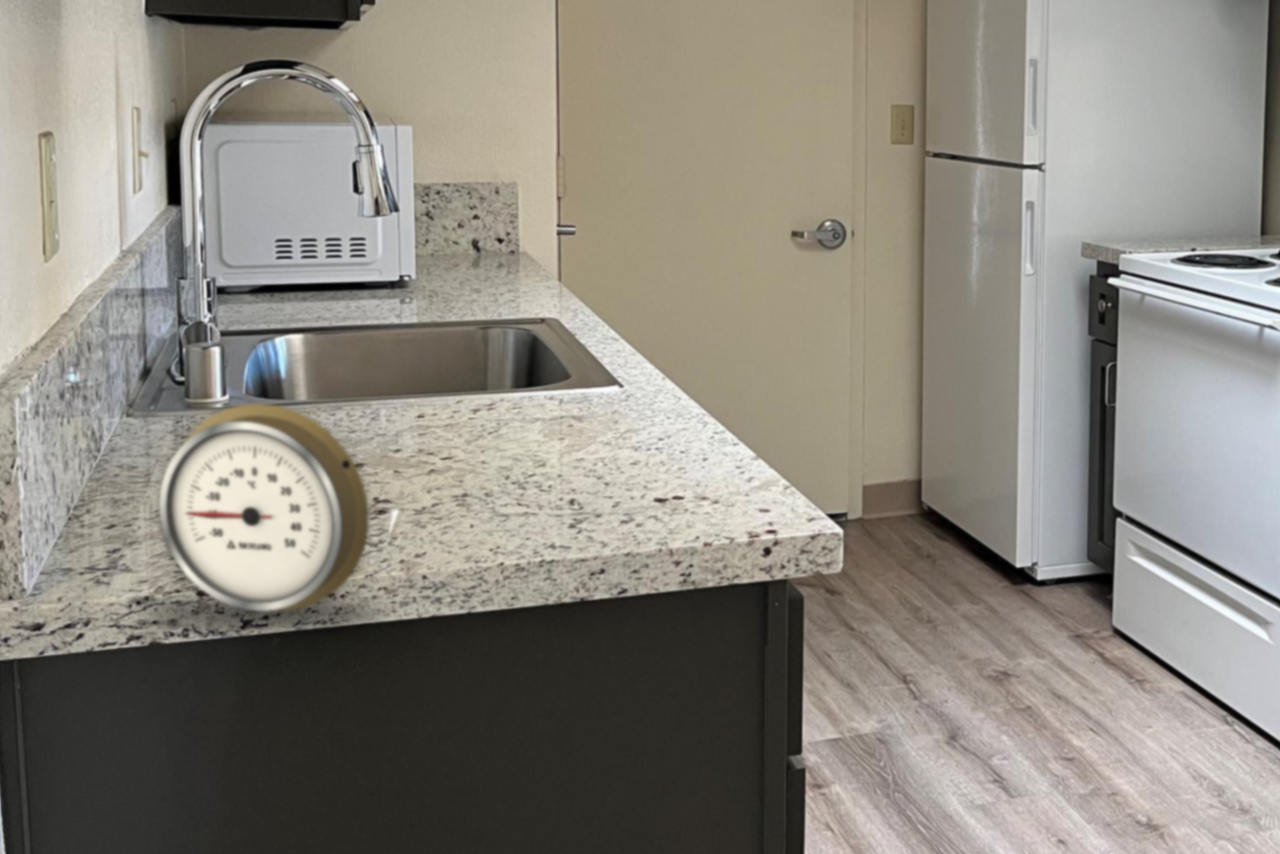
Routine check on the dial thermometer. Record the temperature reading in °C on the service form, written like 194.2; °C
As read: -40; °C
